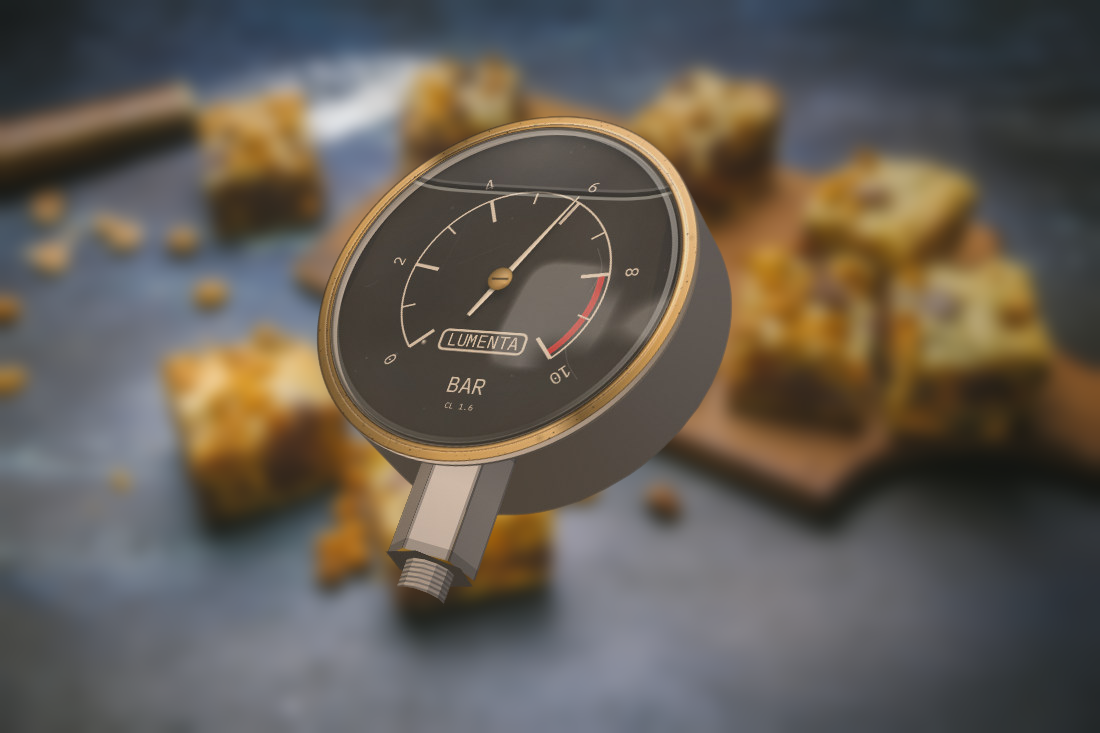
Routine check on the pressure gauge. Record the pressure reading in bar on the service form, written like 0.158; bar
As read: 6; bar
